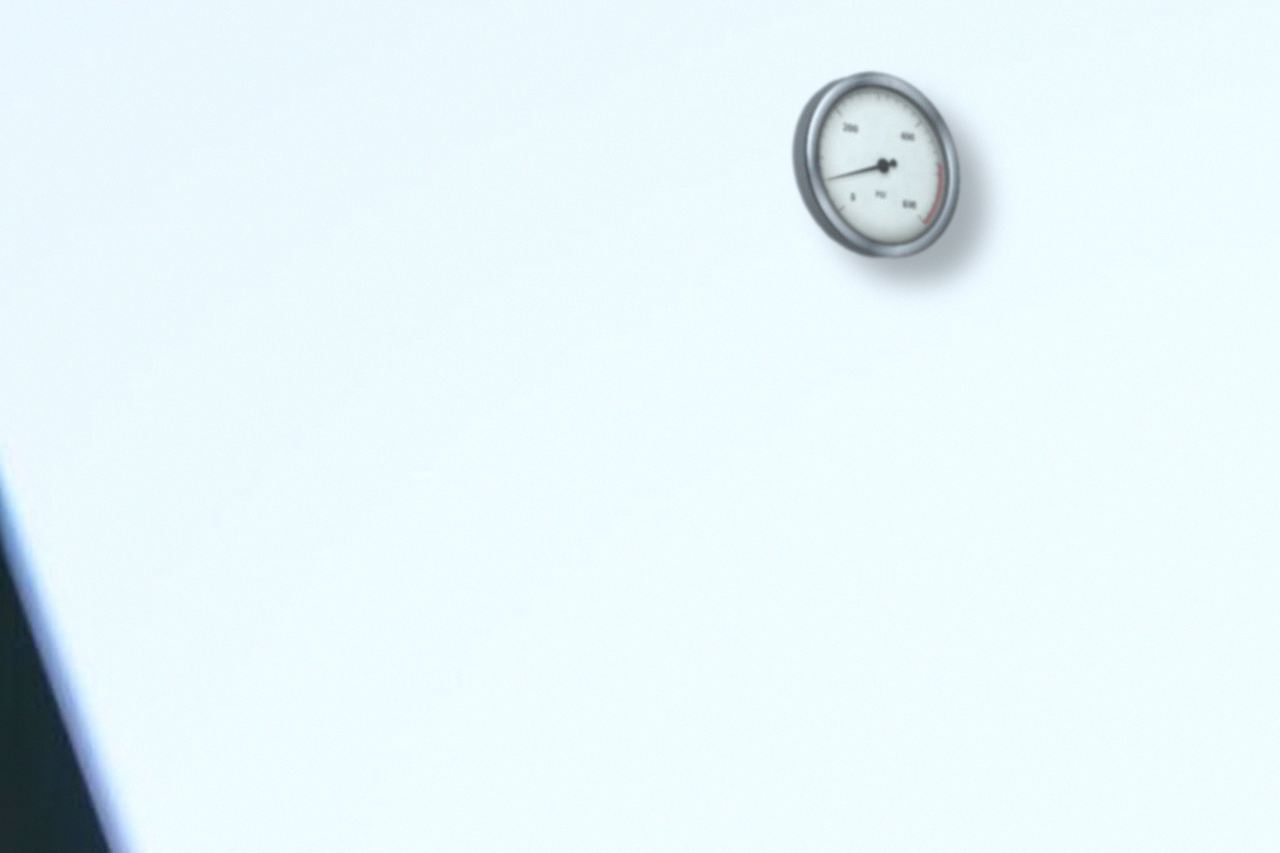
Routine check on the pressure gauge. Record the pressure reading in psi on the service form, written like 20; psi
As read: 60; psi
